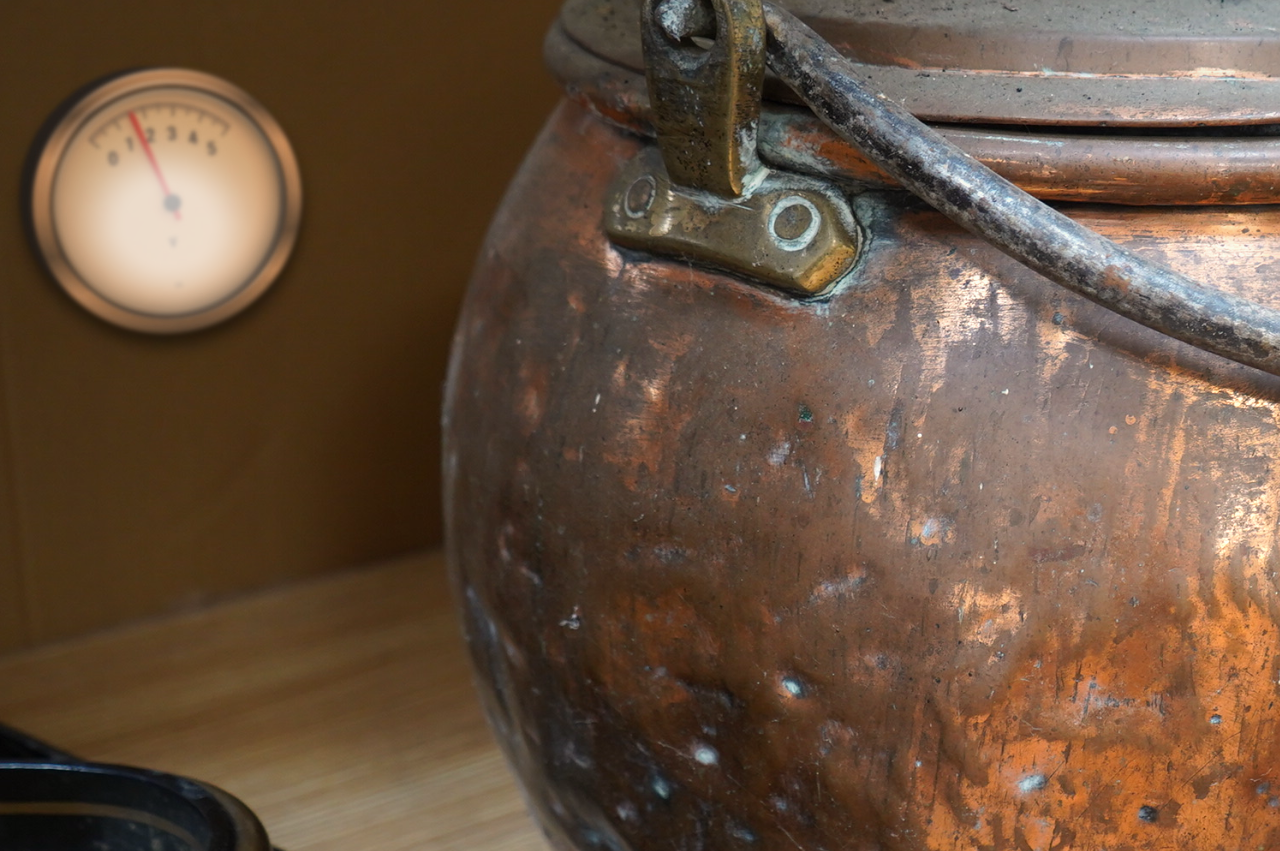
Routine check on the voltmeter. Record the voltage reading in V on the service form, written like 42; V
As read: 1.5; V
